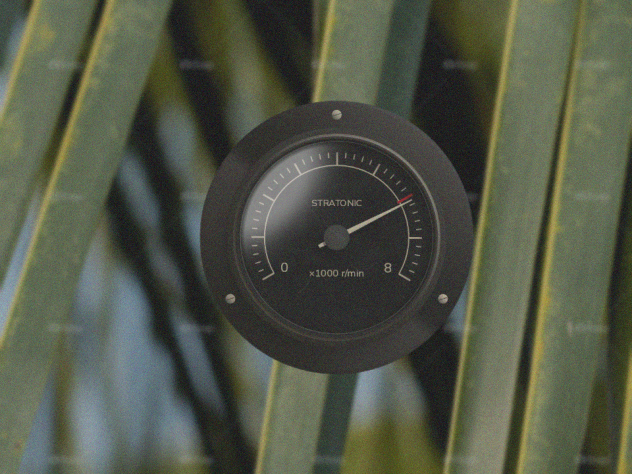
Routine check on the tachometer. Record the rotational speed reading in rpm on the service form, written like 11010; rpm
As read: 6100; rpm
